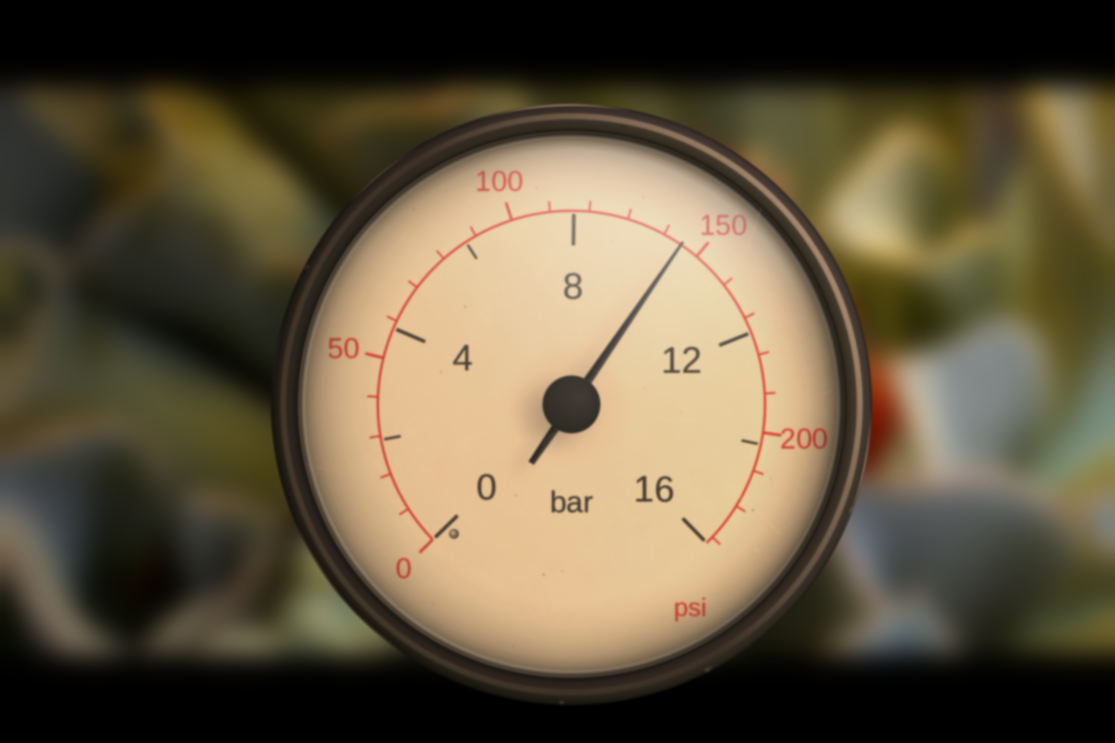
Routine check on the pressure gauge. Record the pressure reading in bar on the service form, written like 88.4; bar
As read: 10; bar
